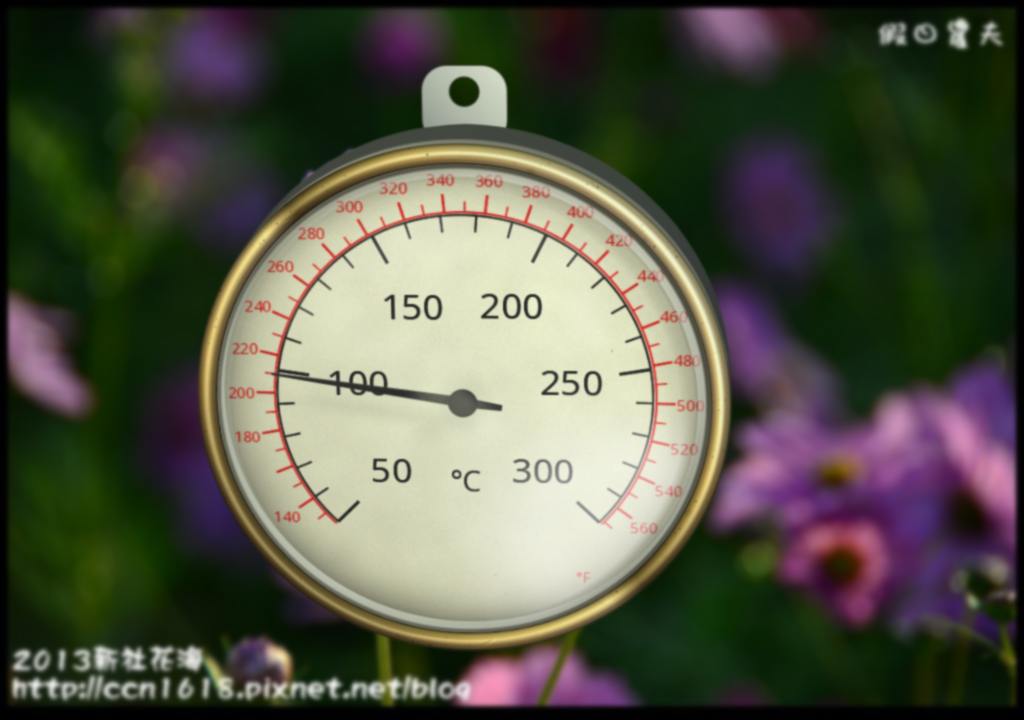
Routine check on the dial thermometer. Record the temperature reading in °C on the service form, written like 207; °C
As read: 100; °C
